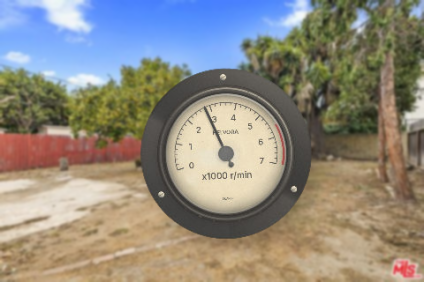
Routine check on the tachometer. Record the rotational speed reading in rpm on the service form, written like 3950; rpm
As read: 2800; rpm
